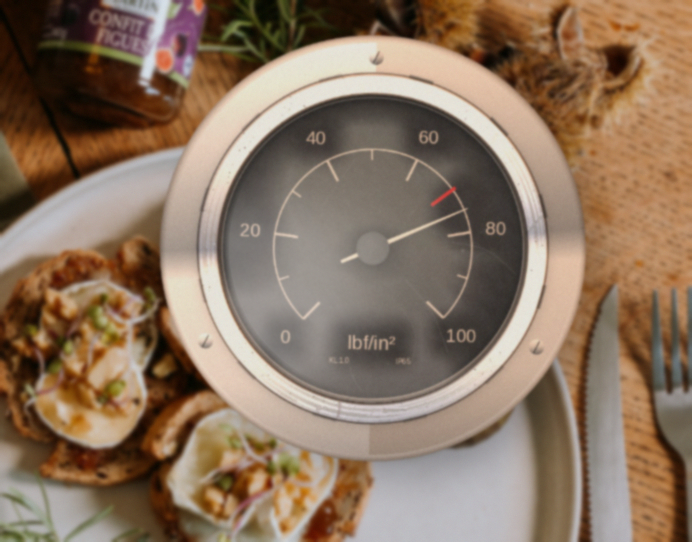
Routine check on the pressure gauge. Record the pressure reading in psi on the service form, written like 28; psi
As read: 75; psi
